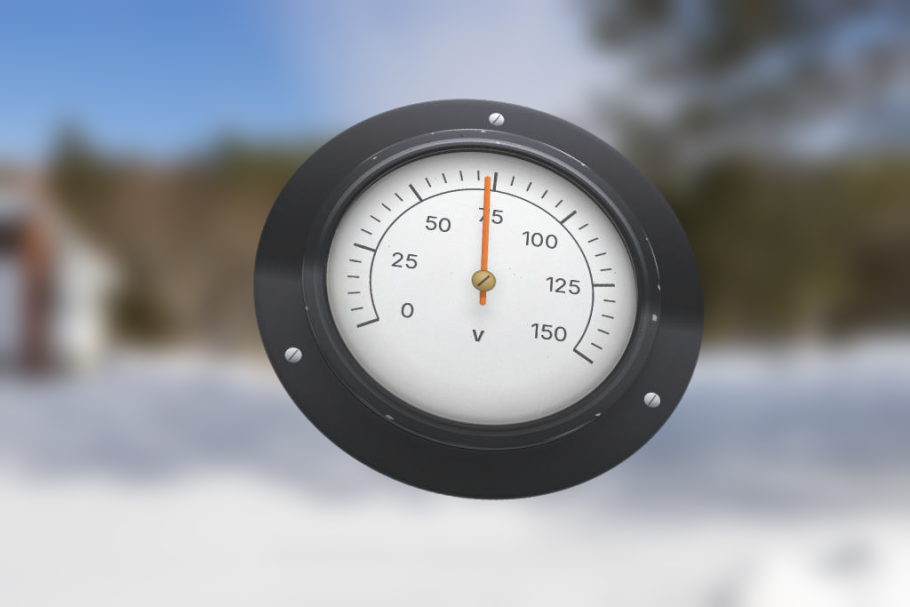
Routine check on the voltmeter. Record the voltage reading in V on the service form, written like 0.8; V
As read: 72.5; V
